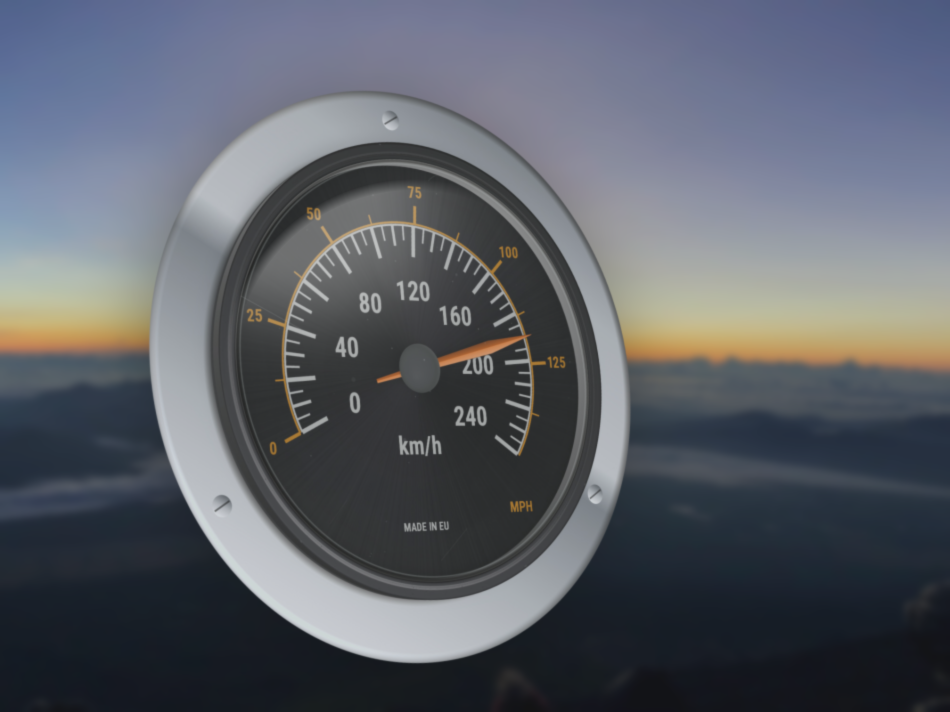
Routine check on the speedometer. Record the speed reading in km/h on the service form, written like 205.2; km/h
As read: 190; km/h
